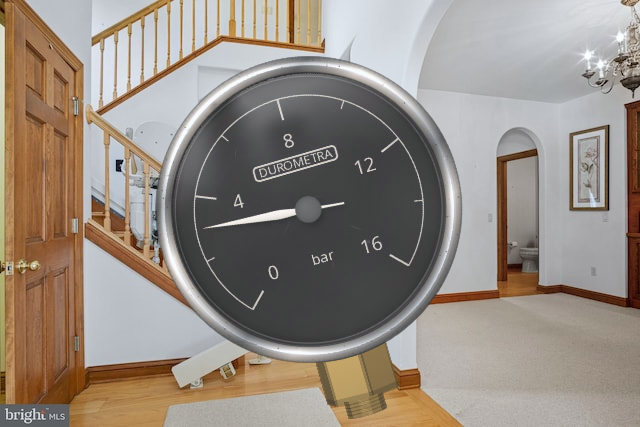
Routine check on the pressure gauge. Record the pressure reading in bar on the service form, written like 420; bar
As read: 3; bar
